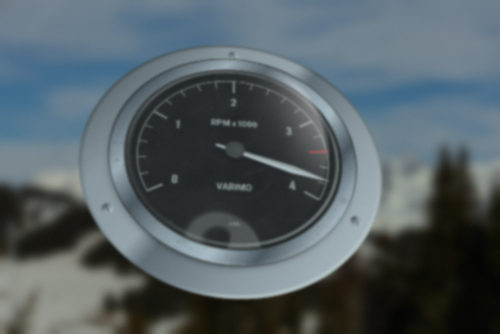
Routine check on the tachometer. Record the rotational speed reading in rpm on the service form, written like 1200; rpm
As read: 3800; rpm
